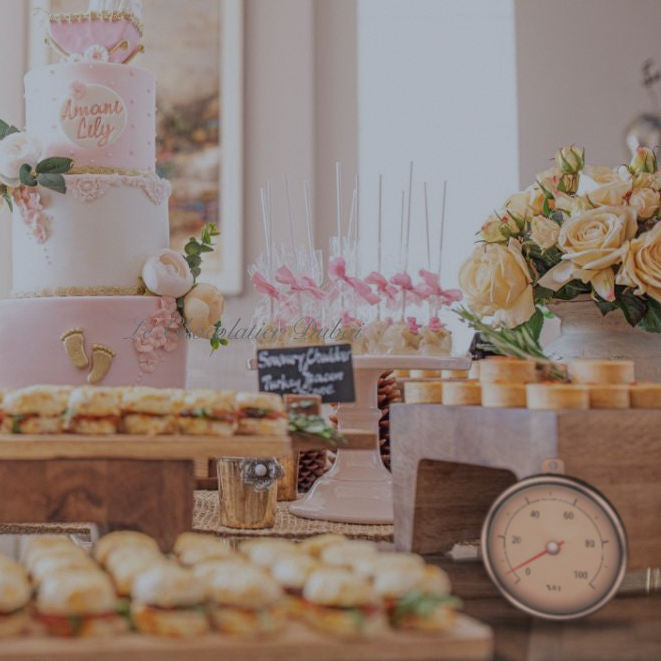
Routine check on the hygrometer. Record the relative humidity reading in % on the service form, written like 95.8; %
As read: 5; %
